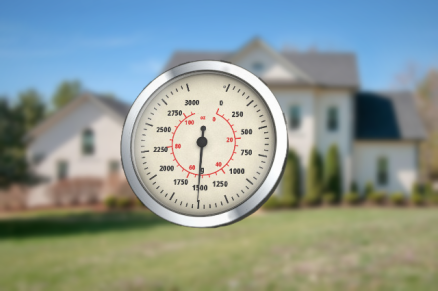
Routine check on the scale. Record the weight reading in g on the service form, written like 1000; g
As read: 1500; g
